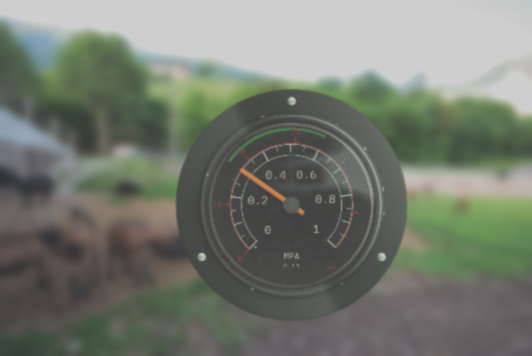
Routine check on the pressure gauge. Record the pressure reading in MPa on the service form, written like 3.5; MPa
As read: 0.3; MPa
